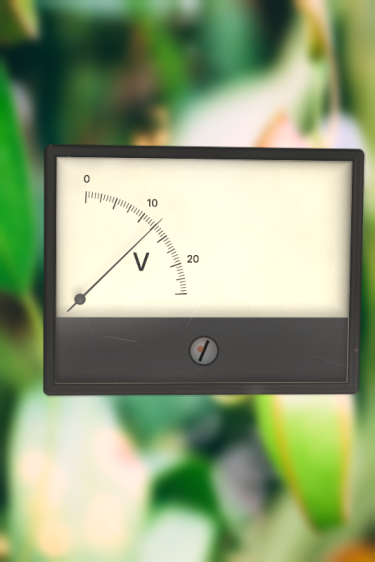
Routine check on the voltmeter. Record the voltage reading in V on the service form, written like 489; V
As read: 12.5; V
